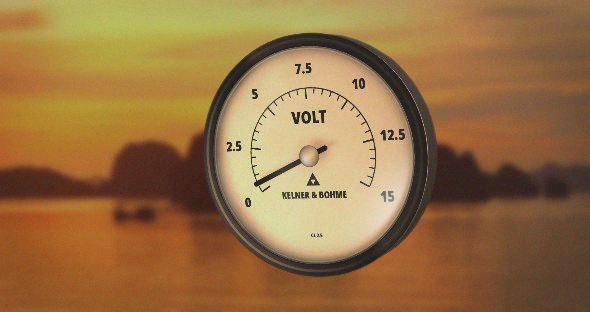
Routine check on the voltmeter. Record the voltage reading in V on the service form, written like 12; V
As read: 0.5; V
